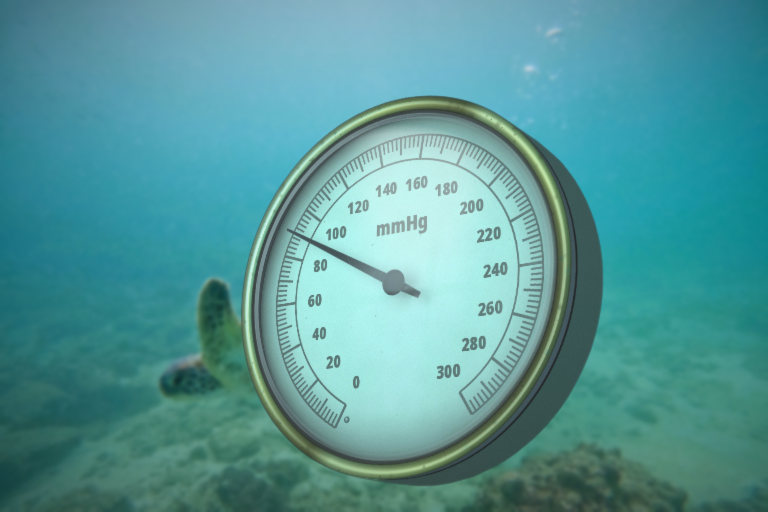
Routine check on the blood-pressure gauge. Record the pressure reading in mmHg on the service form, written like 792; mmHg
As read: 90; mmHg
